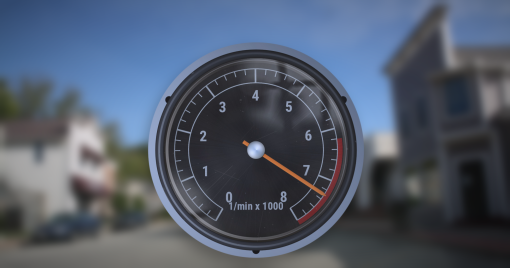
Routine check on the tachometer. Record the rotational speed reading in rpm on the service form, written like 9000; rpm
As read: 7300; rpm
